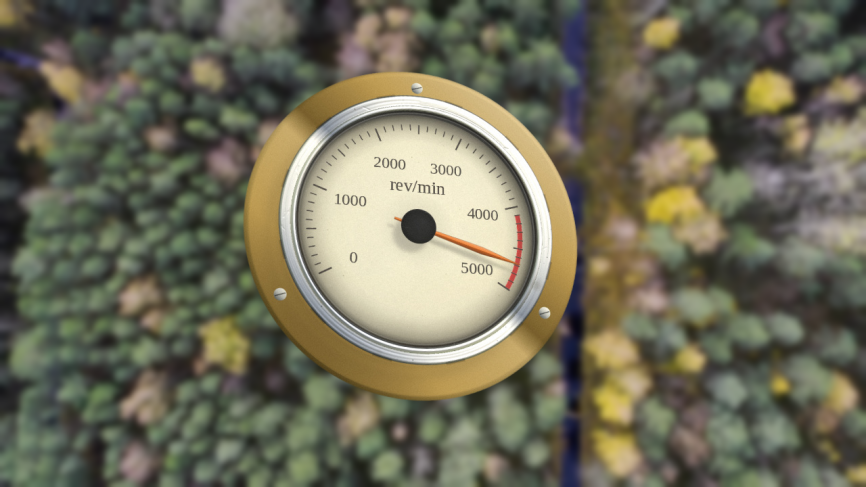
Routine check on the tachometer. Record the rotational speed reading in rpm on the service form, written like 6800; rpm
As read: 4700; rpm
